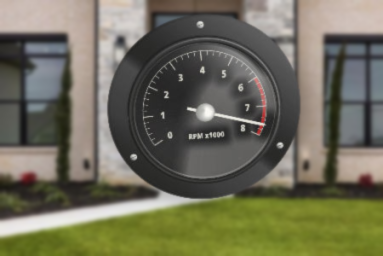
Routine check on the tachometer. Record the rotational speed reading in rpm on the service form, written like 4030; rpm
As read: 7600; rpm
